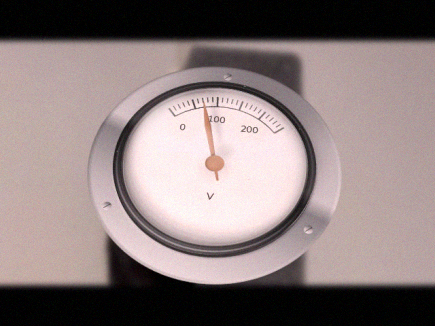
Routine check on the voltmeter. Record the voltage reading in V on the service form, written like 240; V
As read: 70; V
